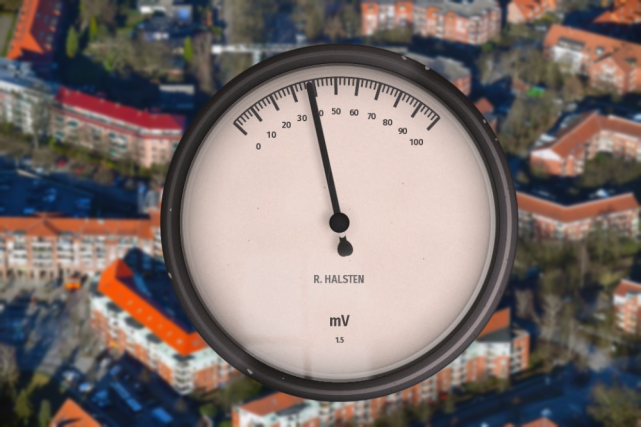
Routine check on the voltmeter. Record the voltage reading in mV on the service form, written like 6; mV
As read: 38; mV
